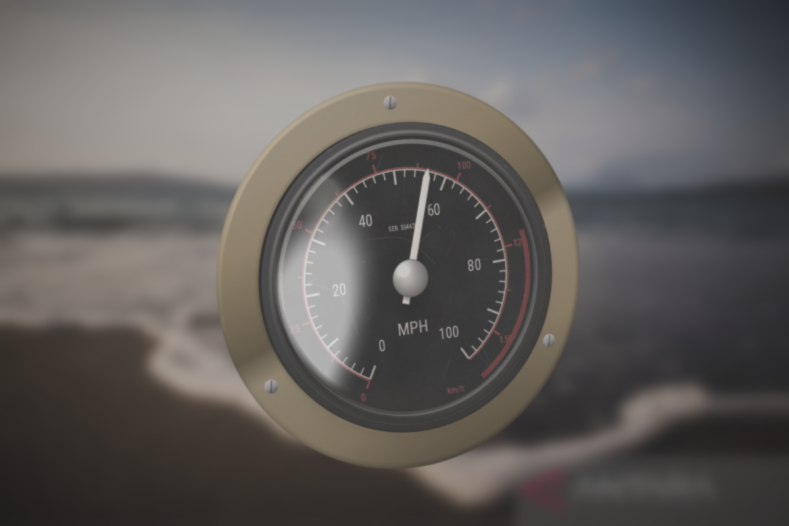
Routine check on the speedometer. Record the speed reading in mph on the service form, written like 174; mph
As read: 56; mph
